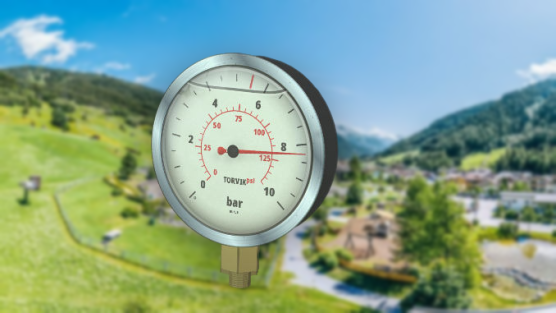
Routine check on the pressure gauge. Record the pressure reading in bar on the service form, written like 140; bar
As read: 8.25; bar
